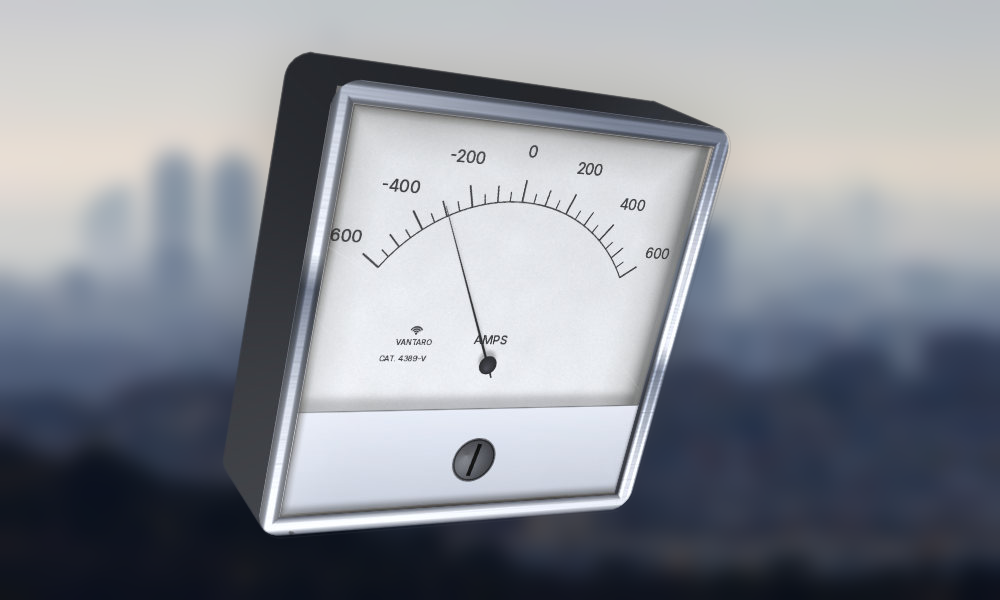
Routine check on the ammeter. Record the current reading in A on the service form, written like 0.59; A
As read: -300; A
